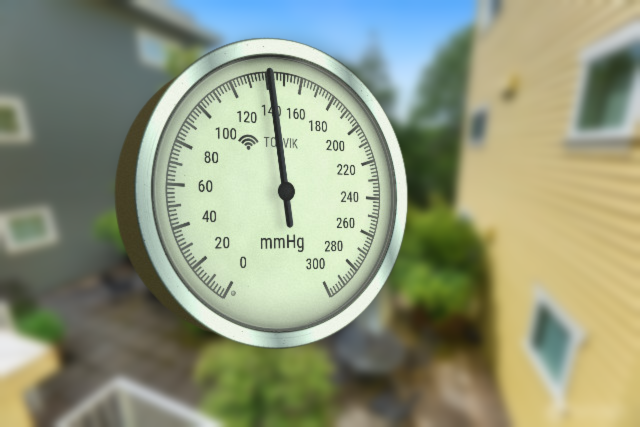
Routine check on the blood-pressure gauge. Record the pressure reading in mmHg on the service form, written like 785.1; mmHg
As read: 140; mmHg
